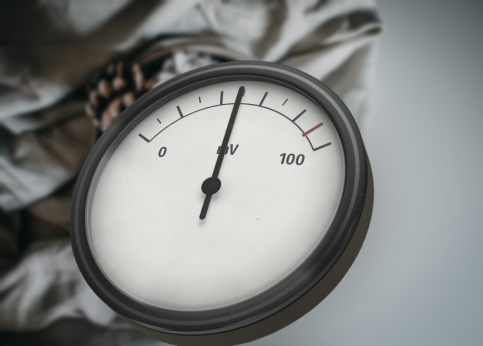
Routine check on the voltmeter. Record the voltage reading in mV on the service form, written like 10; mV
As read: 50; mV
